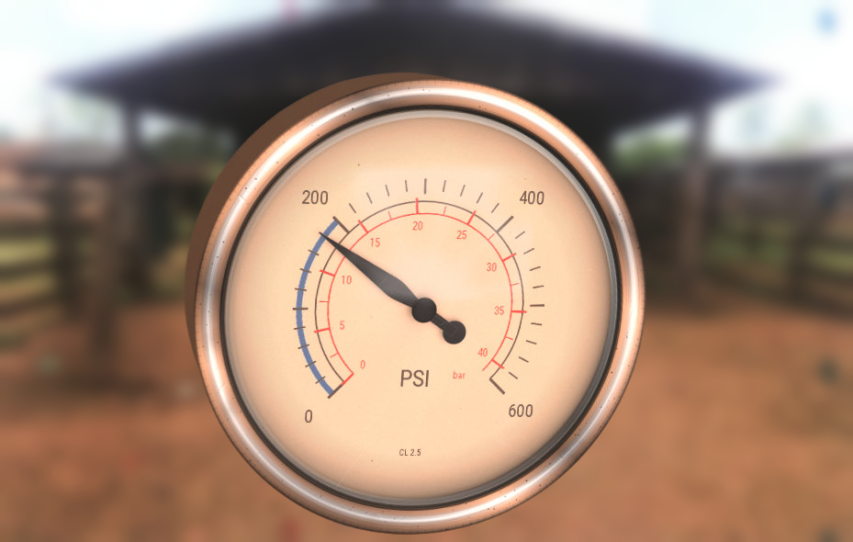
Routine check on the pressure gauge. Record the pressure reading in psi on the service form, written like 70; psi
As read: 180; psi
